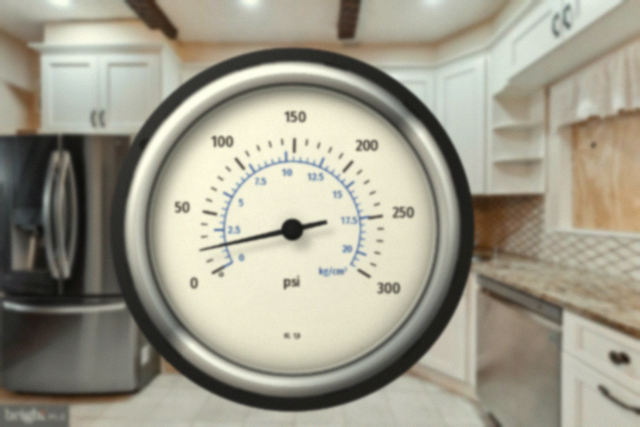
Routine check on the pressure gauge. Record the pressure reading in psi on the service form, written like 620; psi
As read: 20; psi
